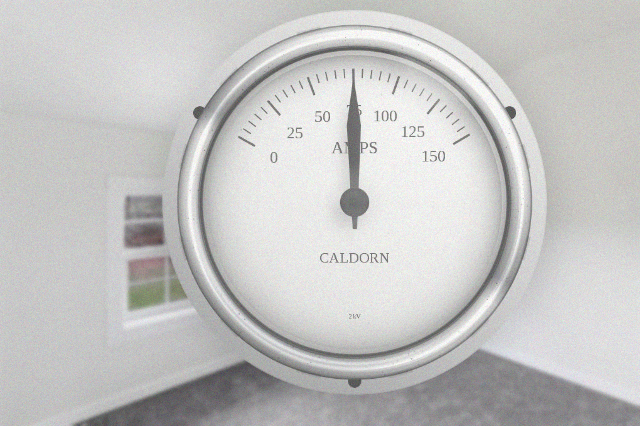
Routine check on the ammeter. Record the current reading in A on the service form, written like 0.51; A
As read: 75; A
